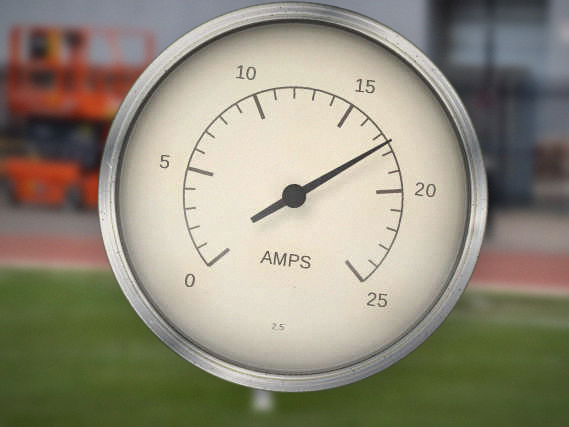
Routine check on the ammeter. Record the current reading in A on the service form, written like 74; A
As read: 17.5; A
